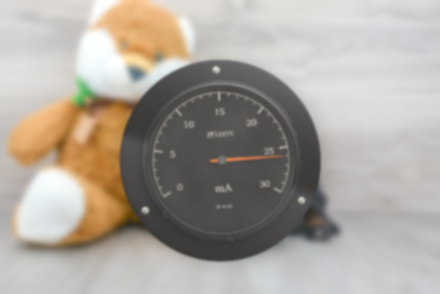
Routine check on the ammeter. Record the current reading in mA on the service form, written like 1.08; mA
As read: 26; mA
